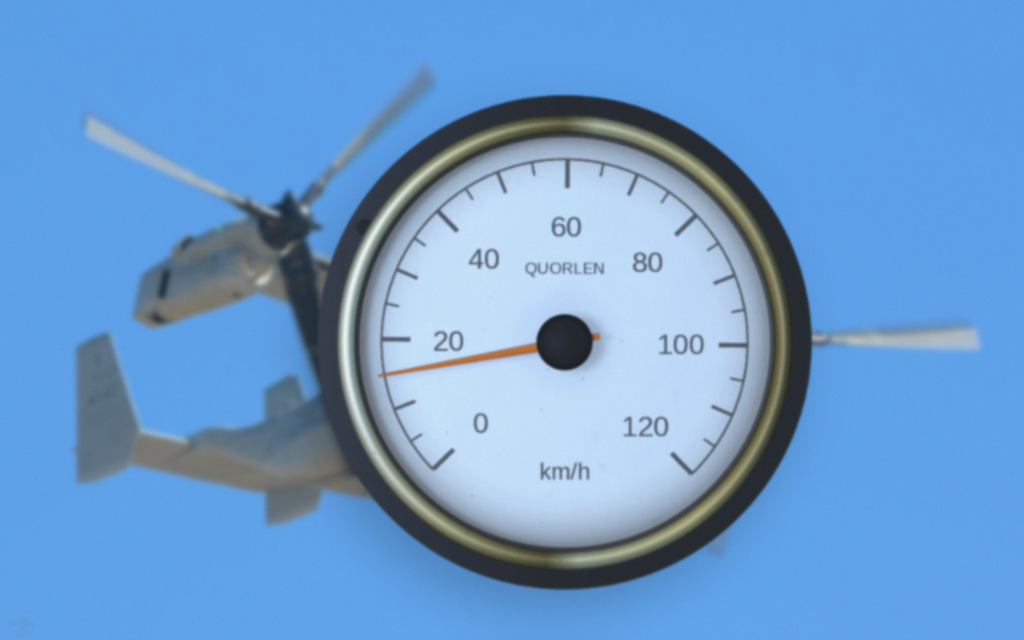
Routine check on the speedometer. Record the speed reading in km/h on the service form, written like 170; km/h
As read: 15; km/h
